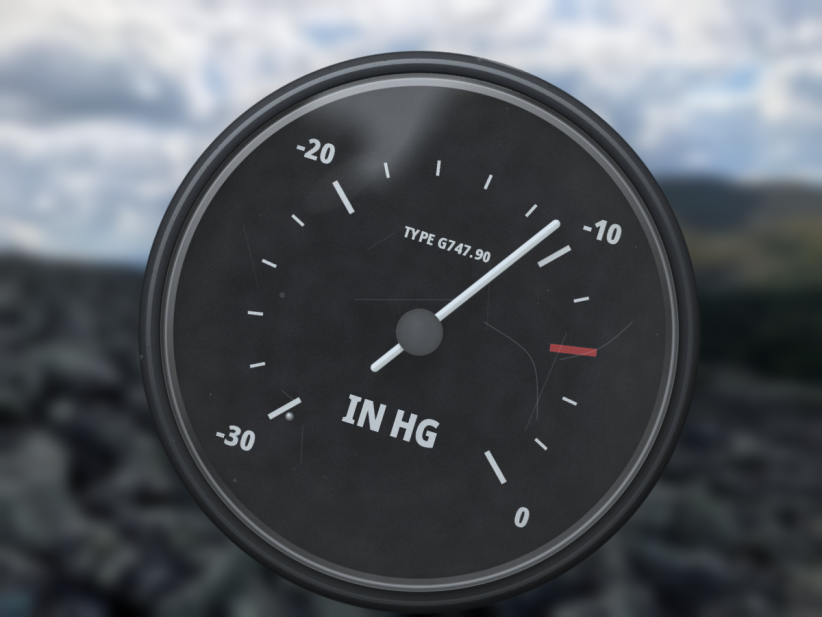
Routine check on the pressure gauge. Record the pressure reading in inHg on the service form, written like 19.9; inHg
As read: -11; inHg
